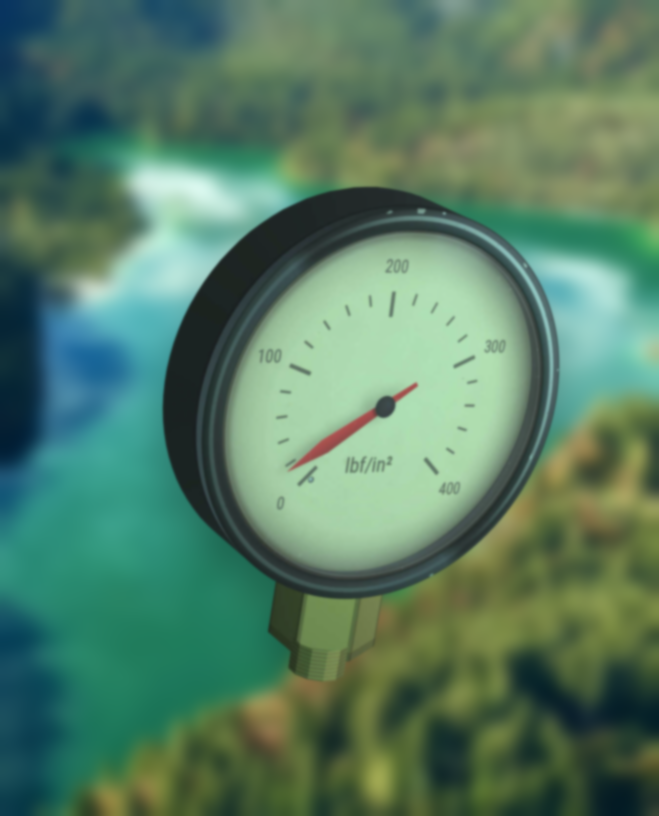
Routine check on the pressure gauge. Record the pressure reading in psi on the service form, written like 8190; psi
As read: 20; psi
